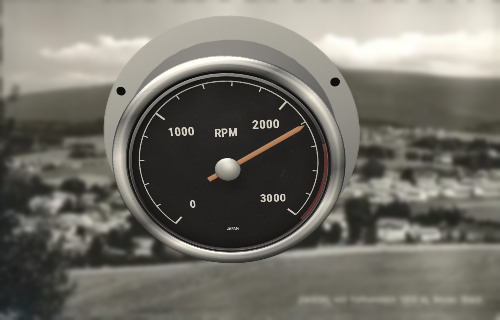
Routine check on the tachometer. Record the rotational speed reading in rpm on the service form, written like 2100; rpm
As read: 2200; rpm
